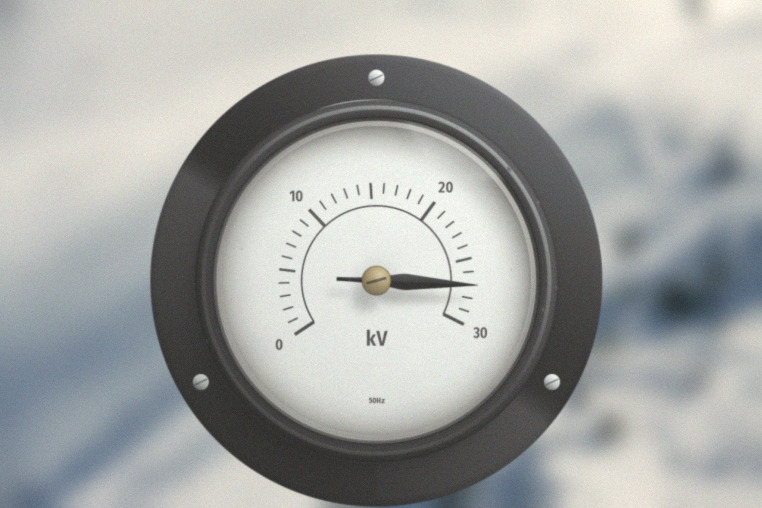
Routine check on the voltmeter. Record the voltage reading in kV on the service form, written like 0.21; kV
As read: 27; kV
